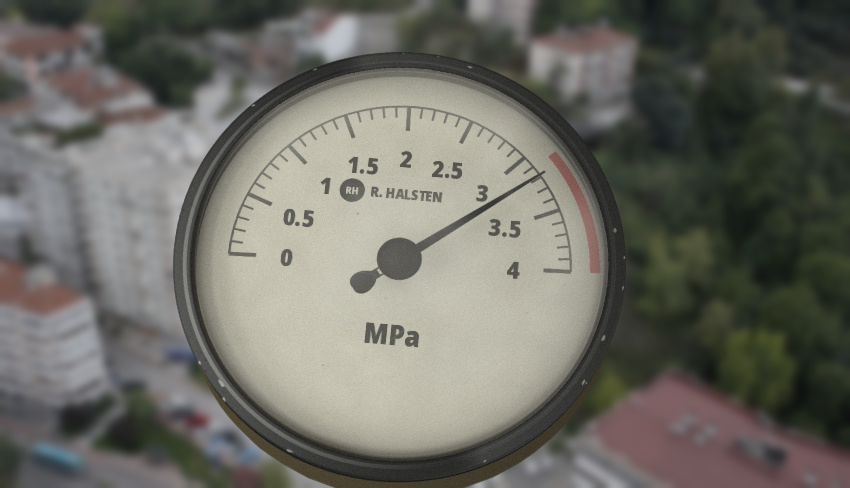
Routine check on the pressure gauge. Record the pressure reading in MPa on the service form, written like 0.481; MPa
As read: 3.2; MPa
